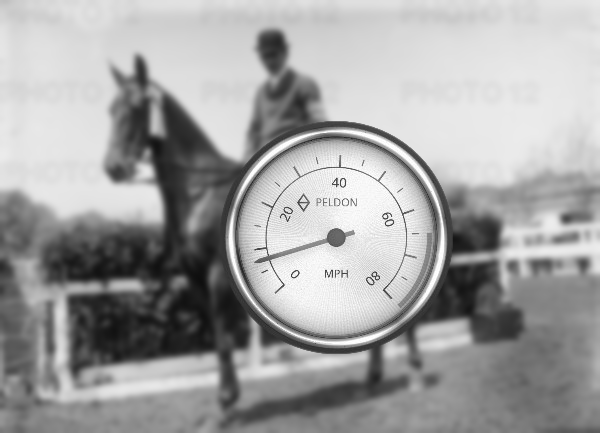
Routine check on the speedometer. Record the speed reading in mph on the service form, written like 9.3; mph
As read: 7.5; mph
